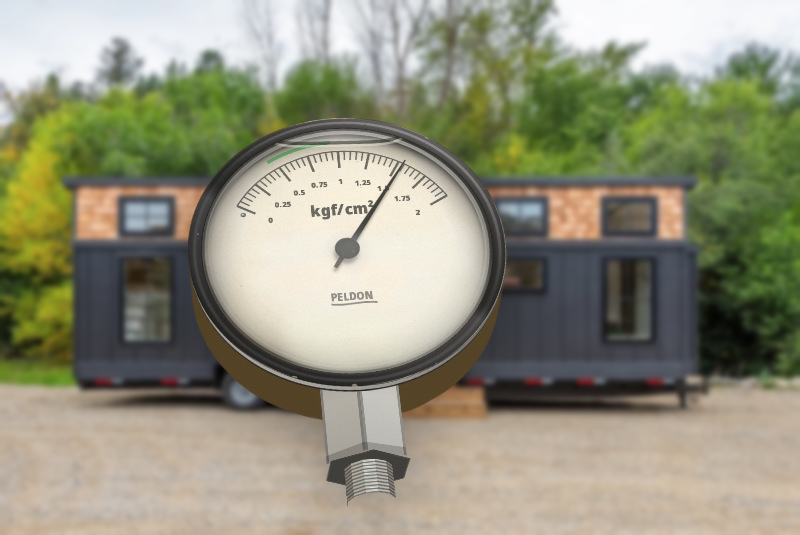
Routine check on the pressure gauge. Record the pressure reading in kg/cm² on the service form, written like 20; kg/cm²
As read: 1.55; kg/cm²
